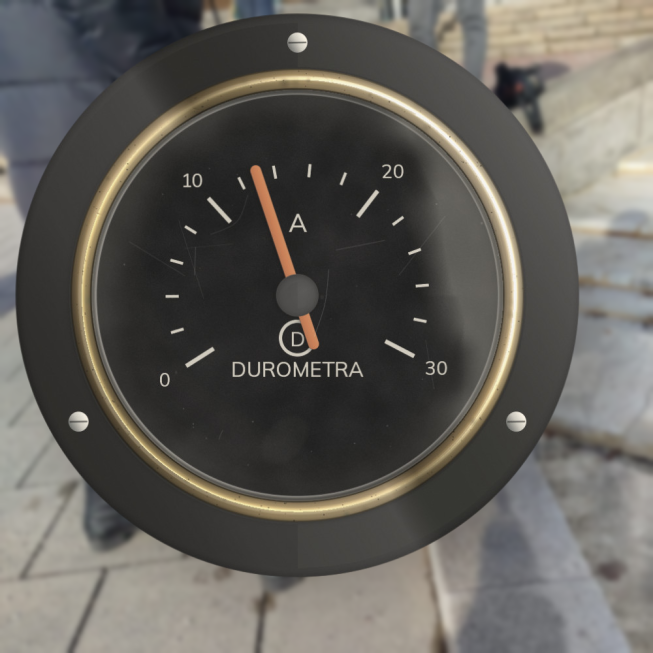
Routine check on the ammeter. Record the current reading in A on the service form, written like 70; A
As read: 13; A
